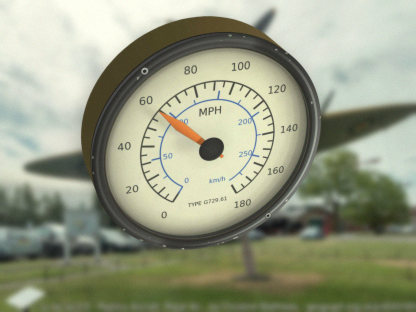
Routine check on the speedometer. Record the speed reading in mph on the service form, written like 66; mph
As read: 60; mph
